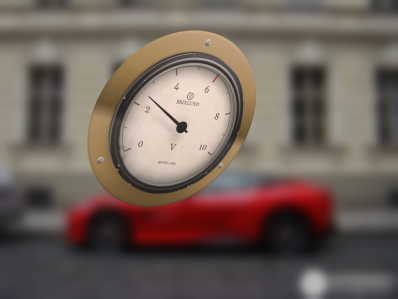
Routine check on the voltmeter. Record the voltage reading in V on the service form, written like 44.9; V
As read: 2.5; V
